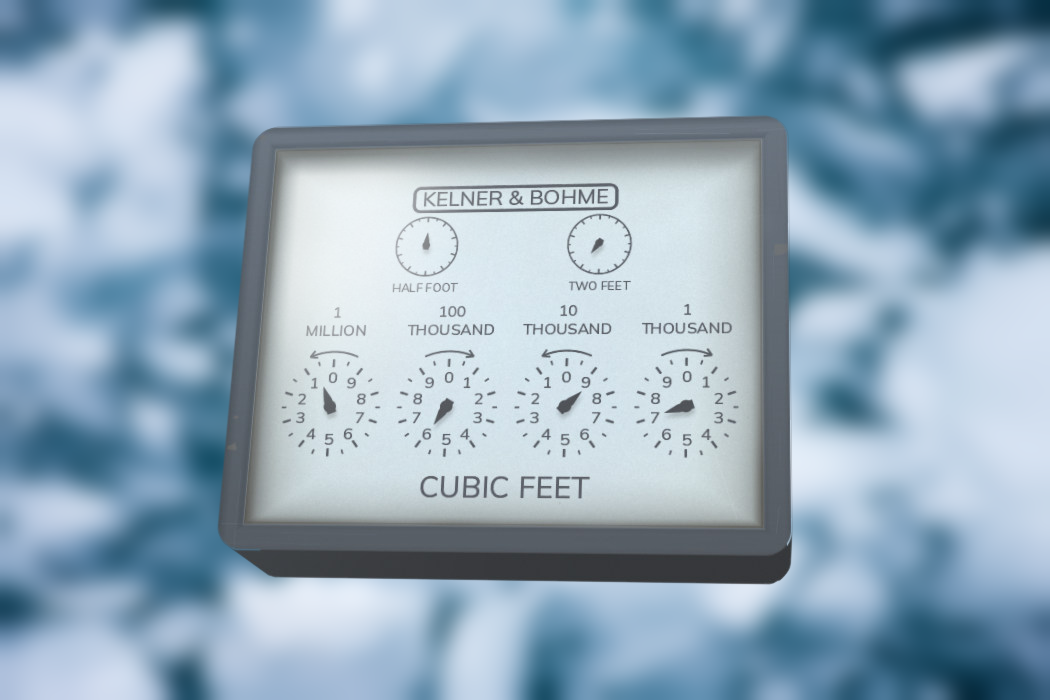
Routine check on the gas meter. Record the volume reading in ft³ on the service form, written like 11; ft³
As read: 58700; ft³
